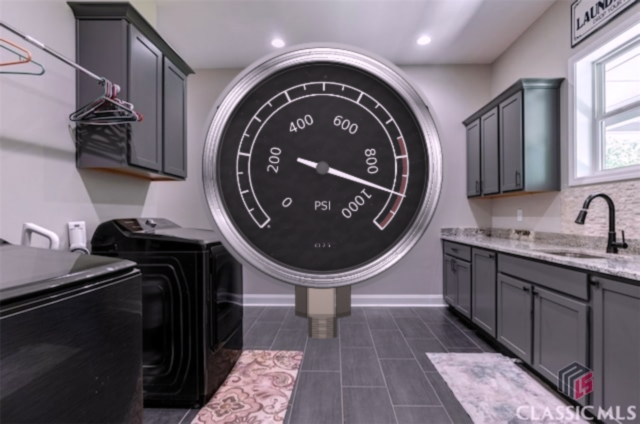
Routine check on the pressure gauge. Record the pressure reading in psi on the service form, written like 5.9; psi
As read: 900; psi
